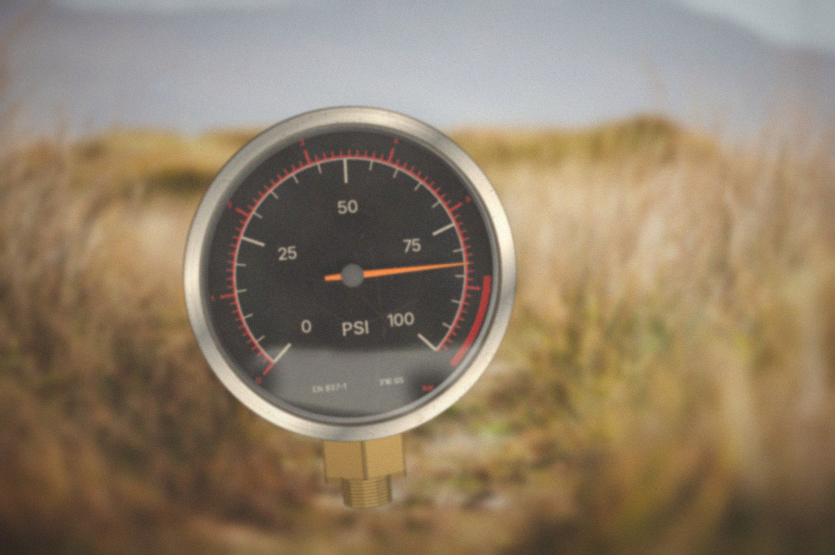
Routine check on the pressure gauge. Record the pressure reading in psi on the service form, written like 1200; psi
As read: 82.5; psi
